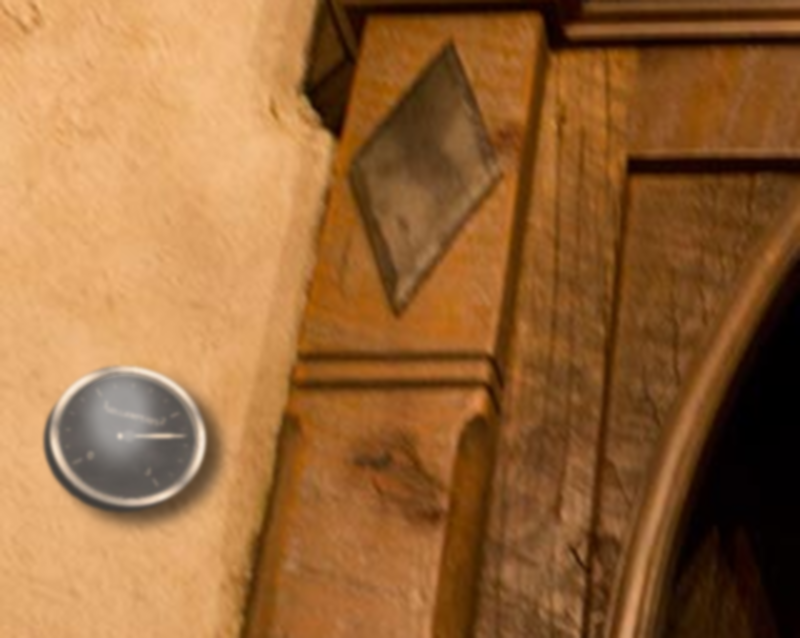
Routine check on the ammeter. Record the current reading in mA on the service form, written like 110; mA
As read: 2.3; mA
